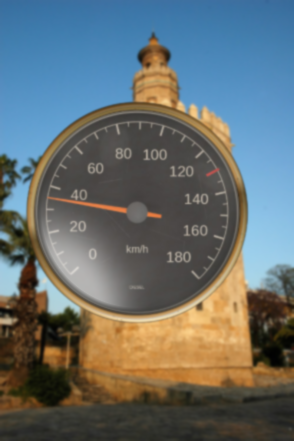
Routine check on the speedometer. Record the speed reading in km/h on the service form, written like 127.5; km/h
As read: 35; km/h
